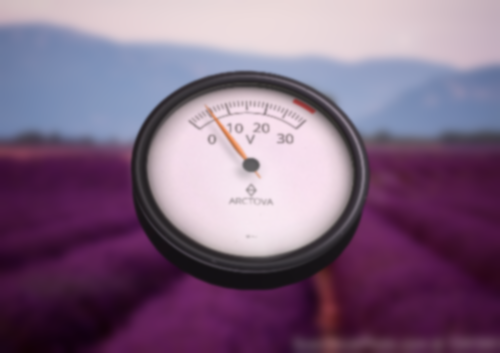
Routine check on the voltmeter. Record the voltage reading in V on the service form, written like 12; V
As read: 5; V
